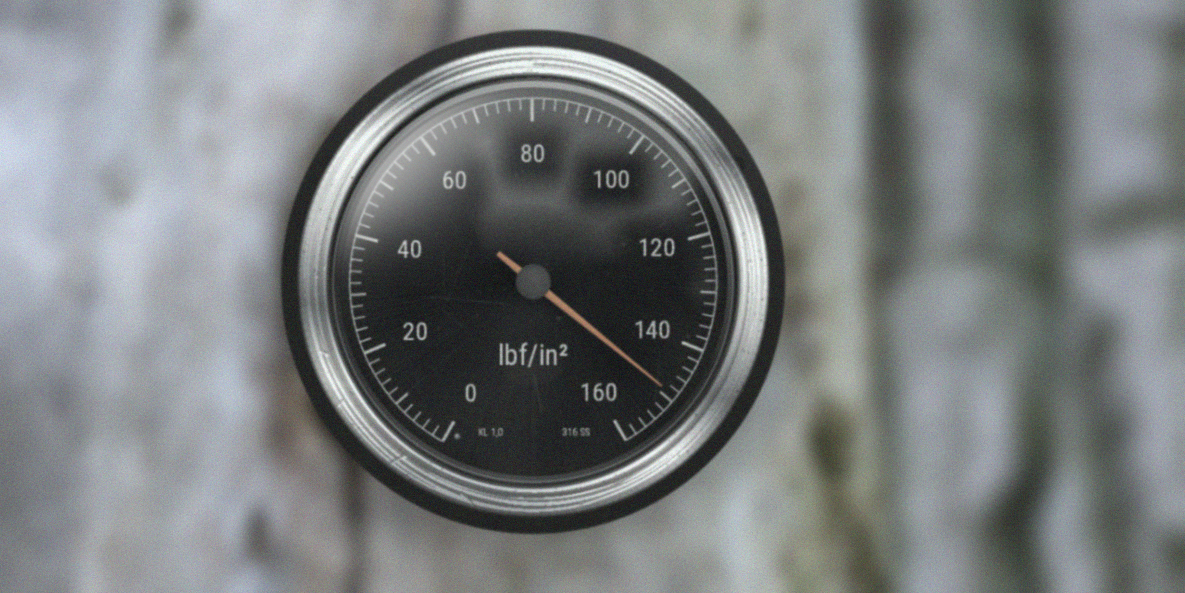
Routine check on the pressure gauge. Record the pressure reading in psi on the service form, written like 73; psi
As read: 149; psi
